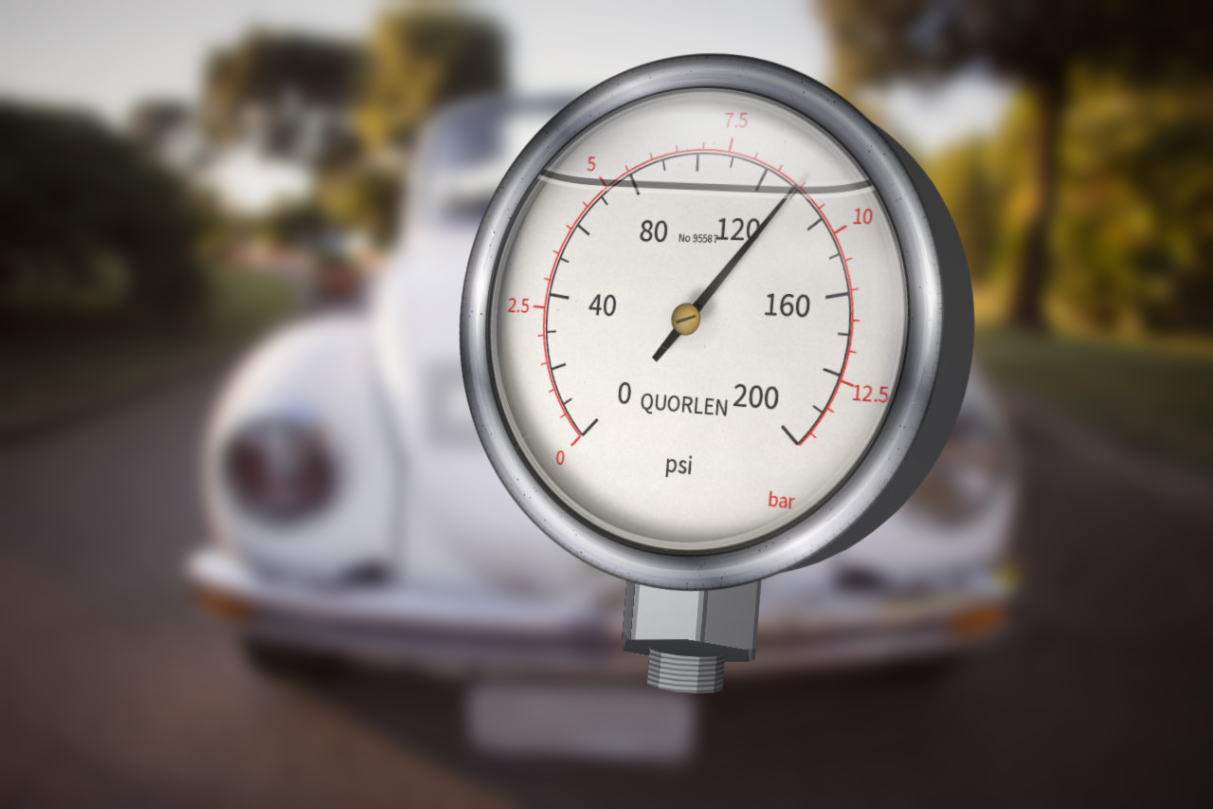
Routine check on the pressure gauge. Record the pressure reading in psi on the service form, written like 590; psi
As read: 130; psi
